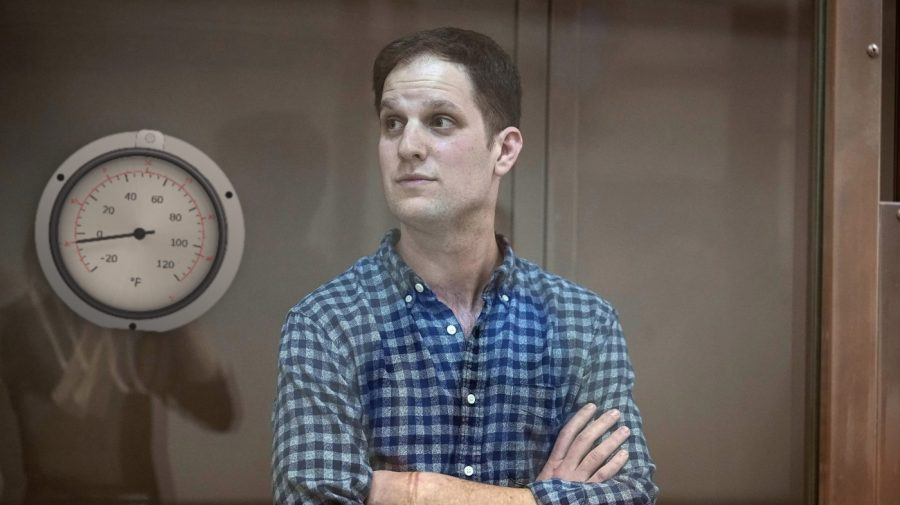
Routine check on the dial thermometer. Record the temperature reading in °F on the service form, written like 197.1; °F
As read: -4; °F
